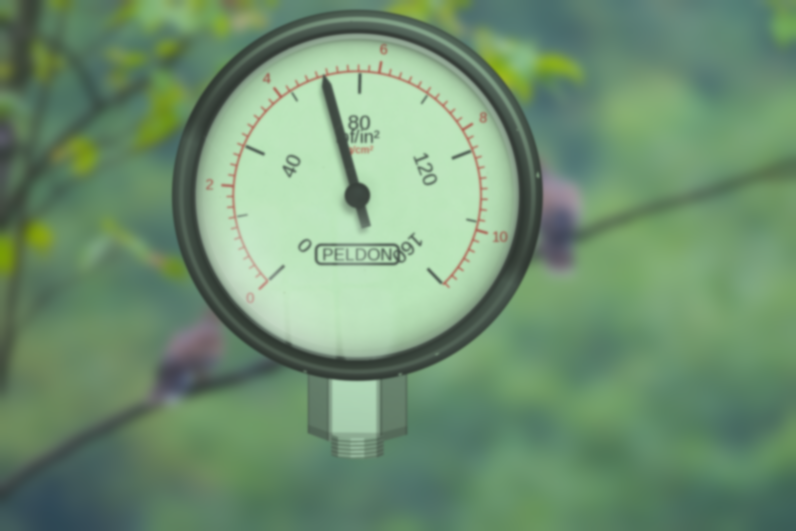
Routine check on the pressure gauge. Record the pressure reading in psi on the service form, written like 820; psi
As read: 70; psi
